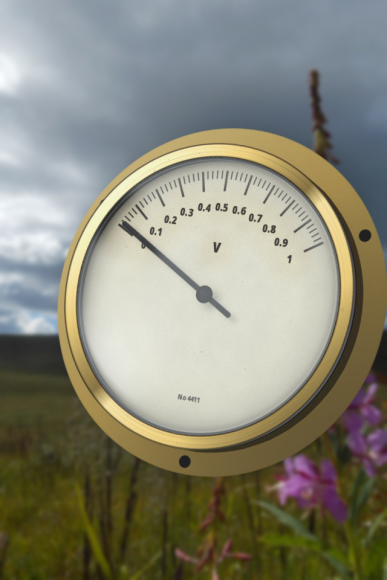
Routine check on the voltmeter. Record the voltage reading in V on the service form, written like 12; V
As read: 0.02; V
